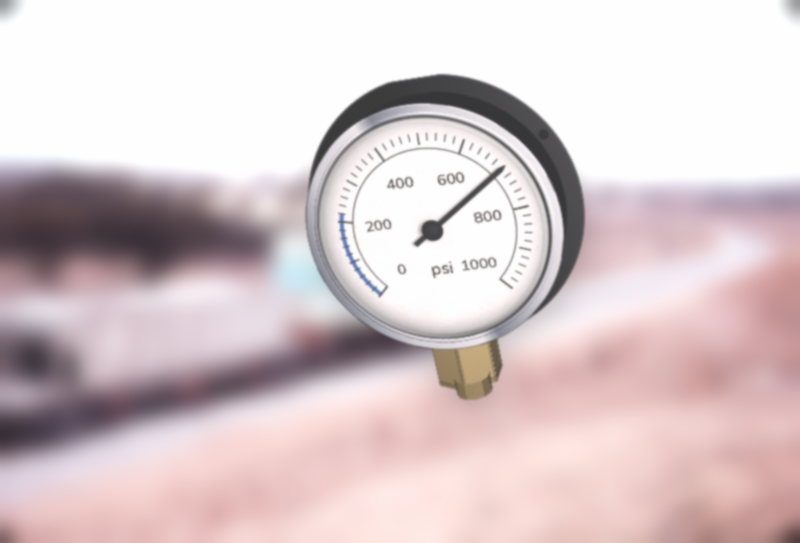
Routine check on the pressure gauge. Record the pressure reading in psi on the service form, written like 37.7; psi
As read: 700; psi
